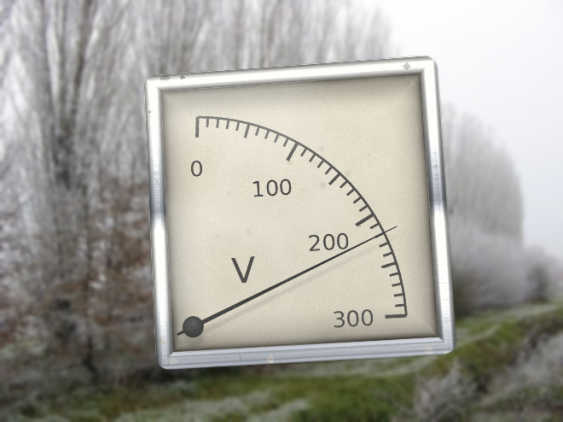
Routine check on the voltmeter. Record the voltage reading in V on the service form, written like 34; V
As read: 220; V
